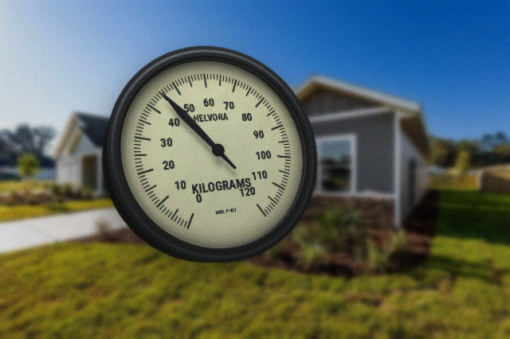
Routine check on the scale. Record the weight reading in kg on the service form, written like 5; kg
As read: 45; kg
